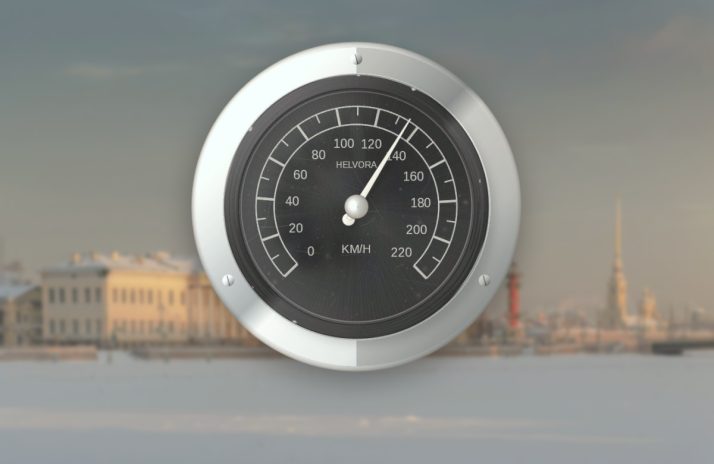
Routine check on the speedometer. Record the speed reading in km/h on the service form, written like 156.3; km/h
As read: 135; km/h
